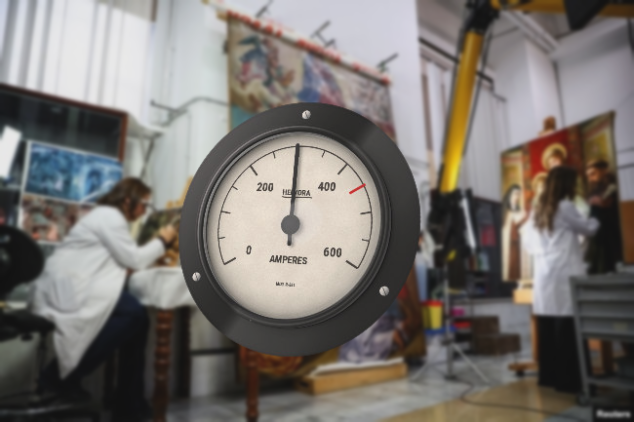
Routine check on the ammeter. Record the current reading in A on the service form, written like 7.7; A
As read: 300; A
